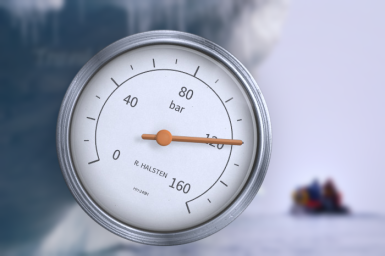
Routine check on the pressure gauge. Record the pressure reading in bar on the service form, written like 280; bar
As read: 120; bar
